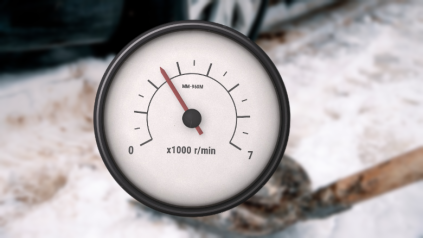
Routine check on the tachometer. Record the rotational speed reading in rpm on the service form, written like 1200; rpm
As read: 2500; rpm
